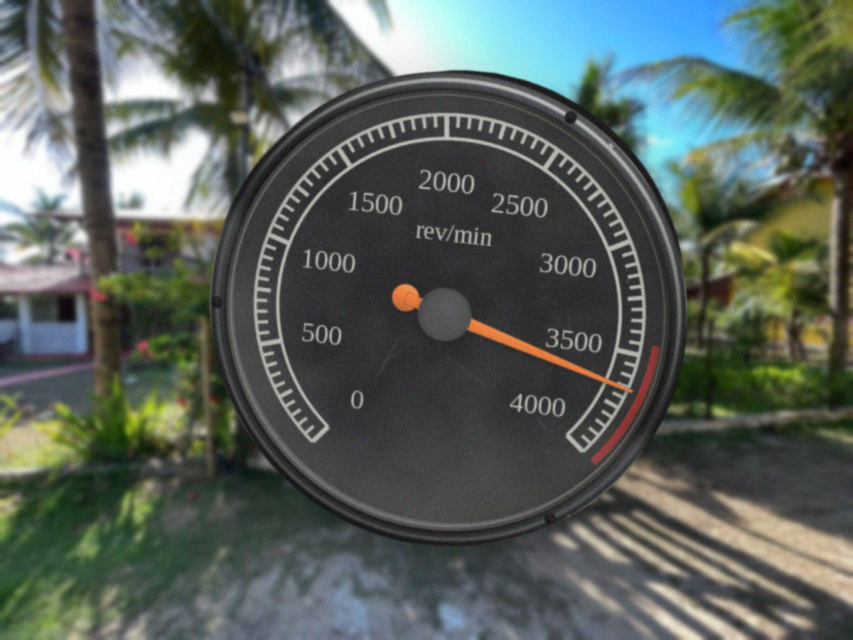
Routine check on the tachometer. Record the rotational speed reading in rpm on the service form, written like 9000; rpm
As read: 3650; rpm
